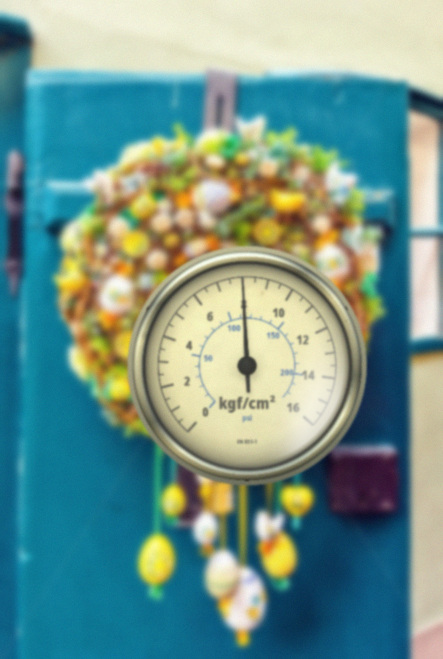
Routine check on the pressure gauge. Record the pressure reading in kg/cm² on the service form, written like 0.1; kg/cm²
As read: 8; kg/cm²
